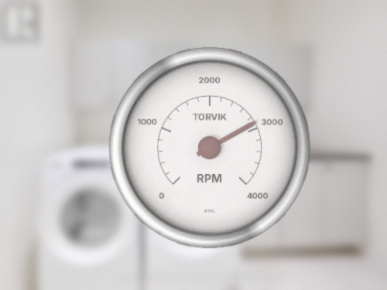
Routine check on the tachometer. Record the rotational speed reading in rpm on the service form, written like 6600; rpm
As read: 2900; rpm
